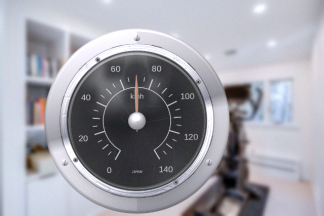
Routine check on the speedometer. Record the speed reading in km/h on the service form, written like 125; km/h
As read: 70; km/h
